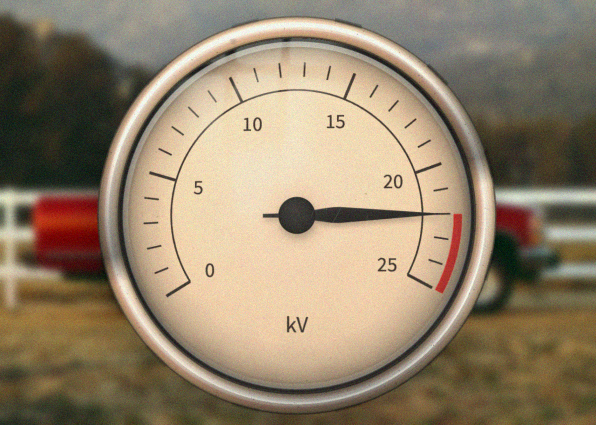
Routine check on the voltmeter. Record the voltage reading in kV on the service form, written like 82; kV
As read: 22; kV
